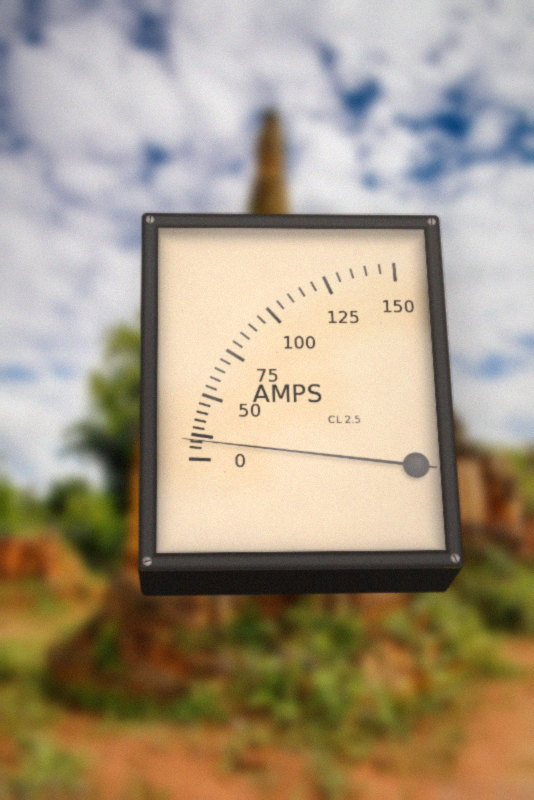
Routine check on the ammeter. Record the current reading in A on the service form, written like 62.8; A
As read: 20; A
